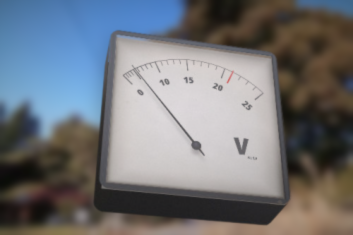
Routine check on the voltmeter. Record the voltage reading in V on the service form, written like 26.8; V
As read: 5; V
